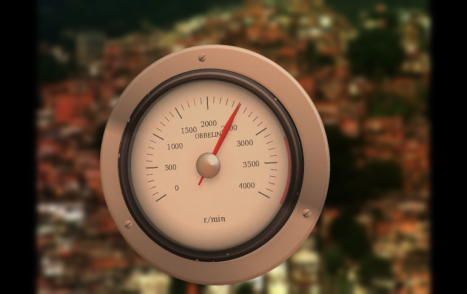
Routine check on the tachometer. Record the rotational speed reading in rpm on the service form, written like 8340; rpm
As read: 2500; rpm
